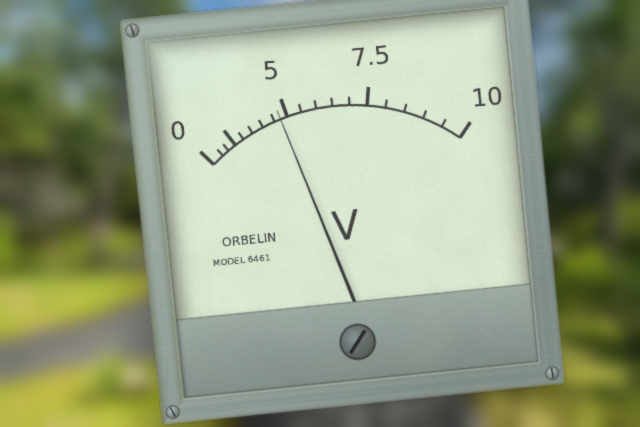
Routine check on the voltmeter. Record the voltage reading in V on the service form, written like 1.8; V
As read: 4.75; V
